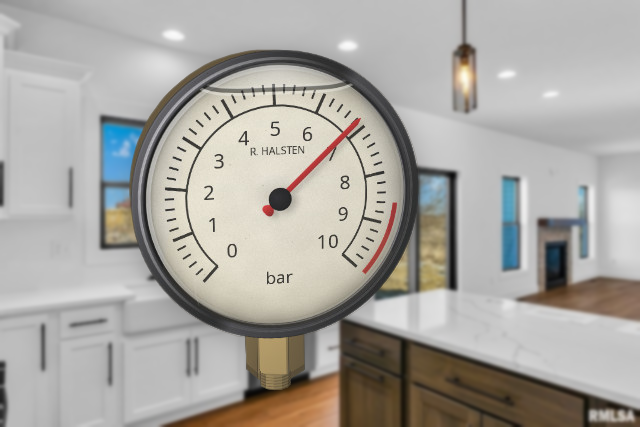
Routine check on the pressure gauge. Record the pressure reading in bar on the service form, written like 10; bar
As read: 6.8; bar
